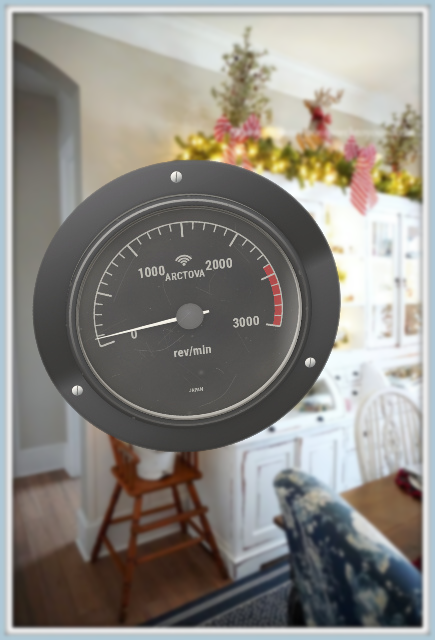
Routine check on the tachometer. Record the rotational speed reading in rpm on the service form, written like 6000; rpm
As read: 100; rpm
